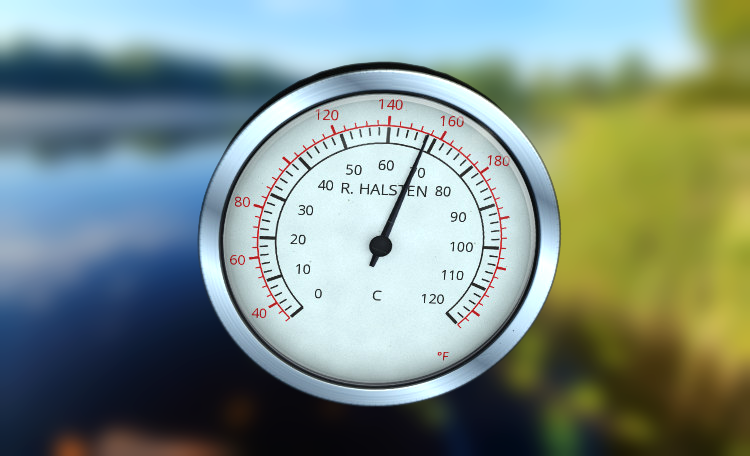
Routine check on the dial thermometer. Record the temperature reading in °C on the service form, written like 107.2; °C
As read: 68; °C
